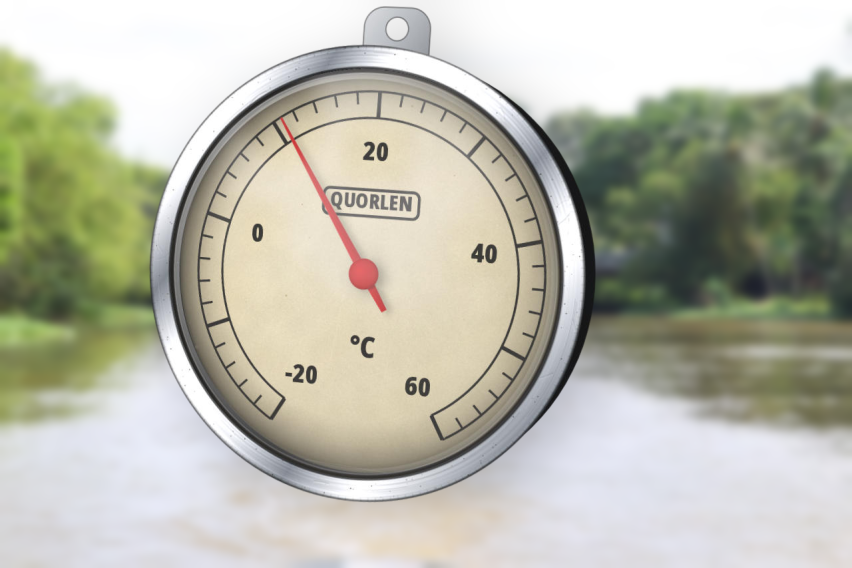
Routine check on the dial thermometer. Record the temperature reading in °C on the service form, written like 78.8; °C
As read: 11; °C
